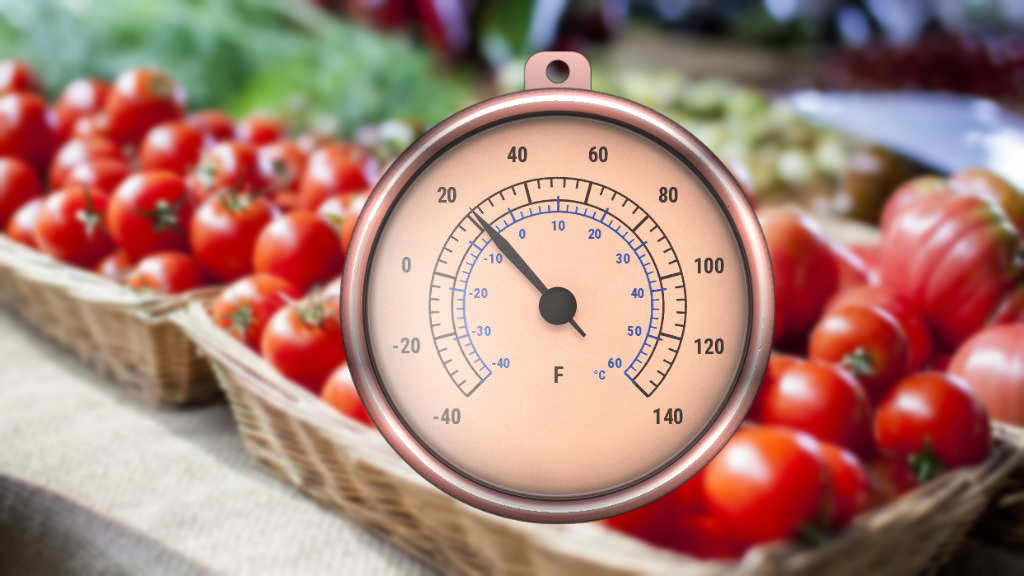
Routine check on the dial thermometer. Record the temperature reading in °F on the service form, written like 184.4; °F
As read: 22; °F
